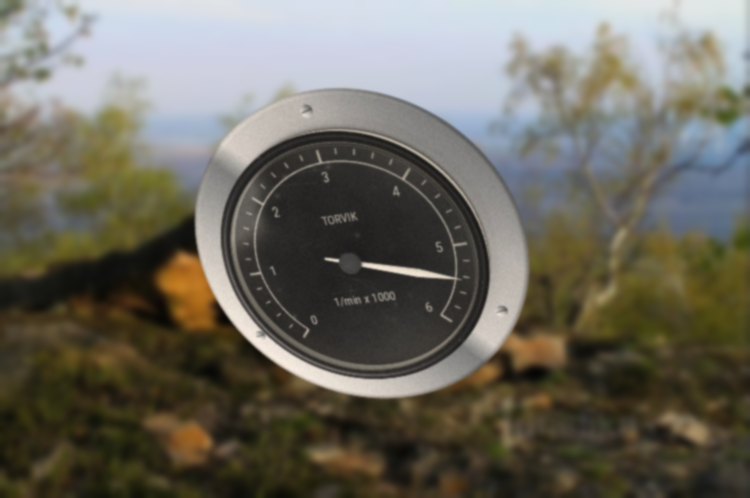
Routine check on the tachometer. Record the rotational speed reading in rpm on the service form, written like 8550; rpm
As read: 5400; rpm
